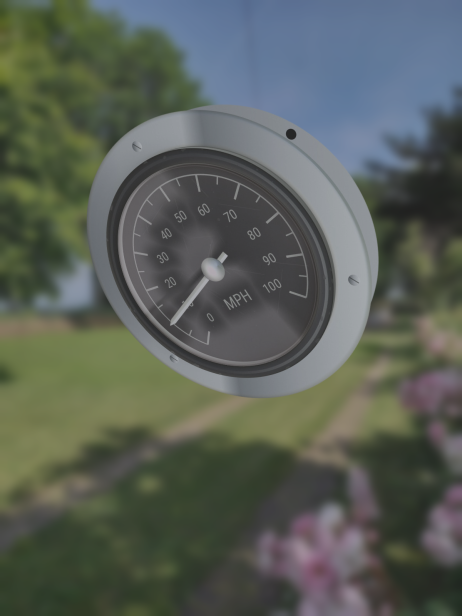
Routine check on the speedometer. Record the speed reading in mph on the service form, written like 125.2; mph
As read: 10; mph
